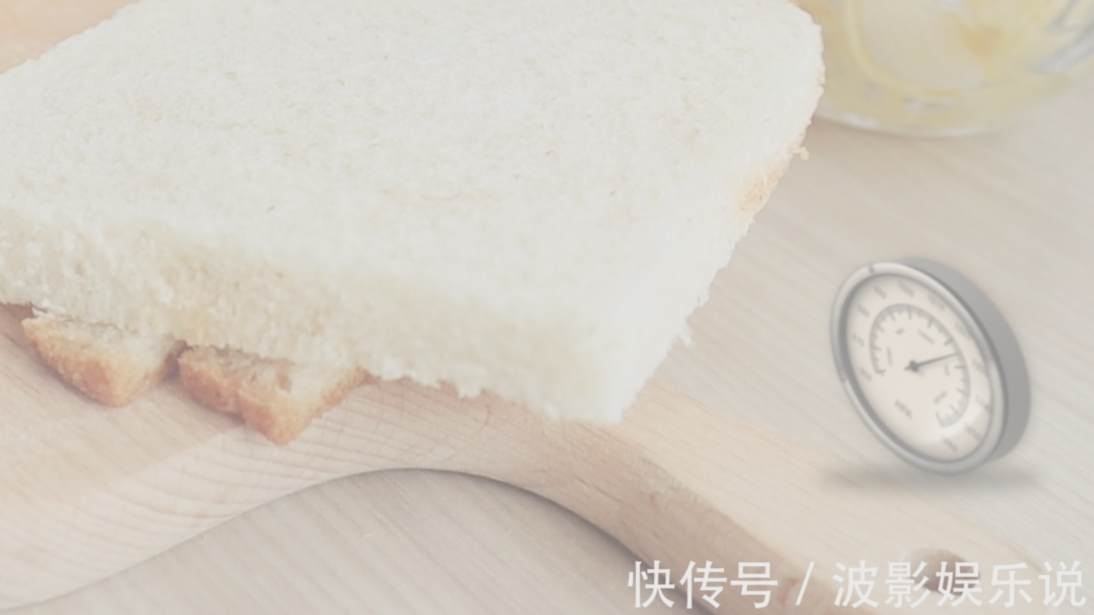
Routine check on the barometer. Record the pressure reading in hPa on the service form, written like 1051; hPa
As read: 1025; hPa
